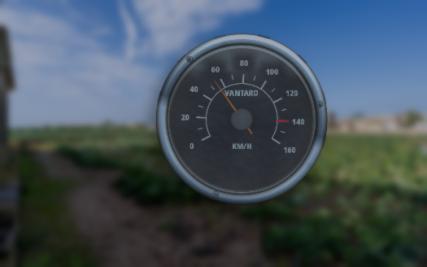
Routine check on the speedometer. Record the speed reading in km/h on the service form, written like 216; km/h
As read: 55; km/h
